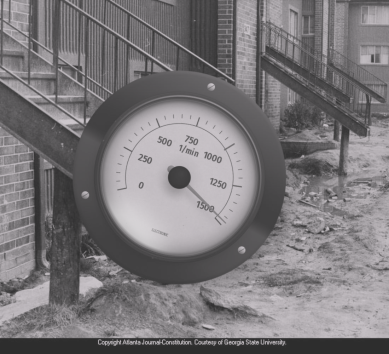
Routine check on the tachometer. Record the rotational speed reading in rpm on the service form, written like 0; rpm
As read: 1475; rpm
